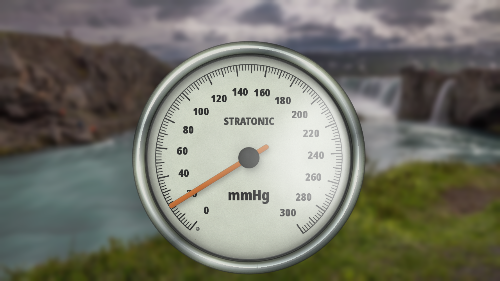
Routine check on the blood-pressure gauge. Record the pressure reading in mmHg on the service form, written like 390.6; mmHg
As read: 20; mmHg
